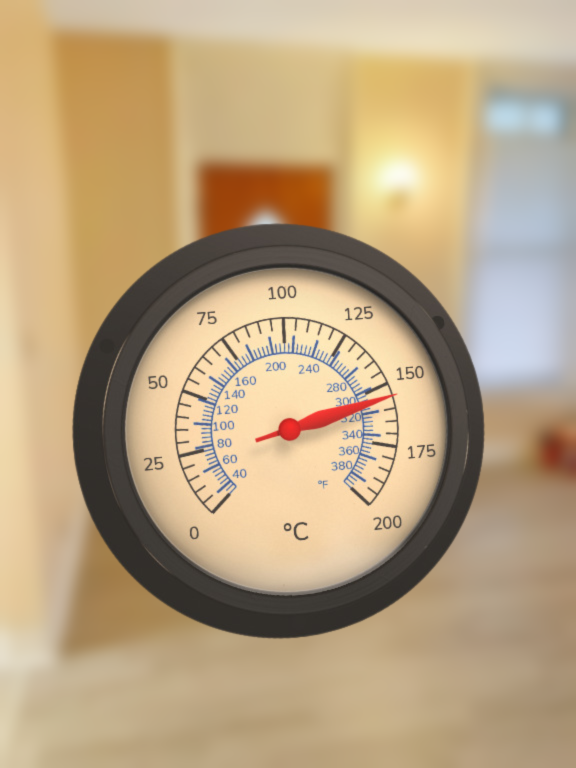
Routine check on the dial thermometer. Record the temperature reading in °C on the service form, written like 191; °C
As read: 155; °C
